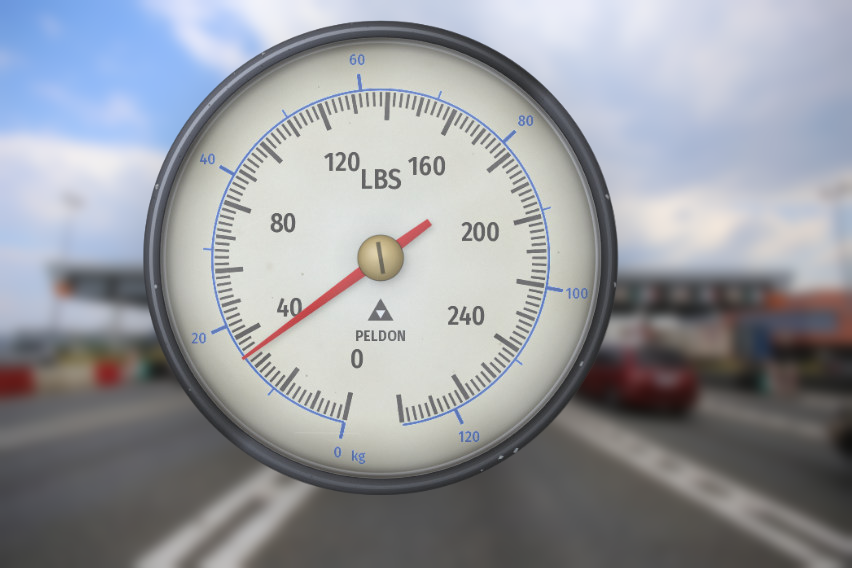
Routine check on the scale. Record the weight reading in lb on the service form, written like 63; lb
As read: 34; lb
